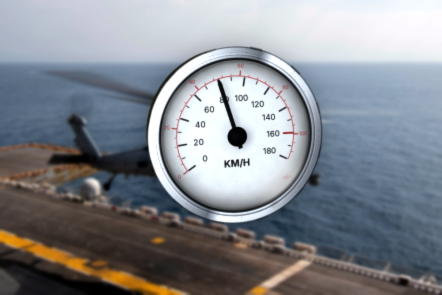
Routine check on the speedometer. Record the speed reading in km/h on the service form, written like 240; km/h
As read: 80; km/h
